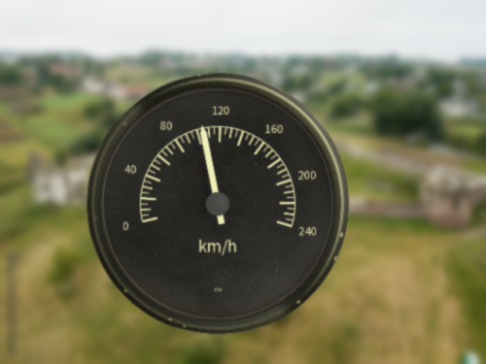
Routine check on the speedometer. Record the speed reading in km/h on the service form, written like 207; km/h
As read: 105; km/h
